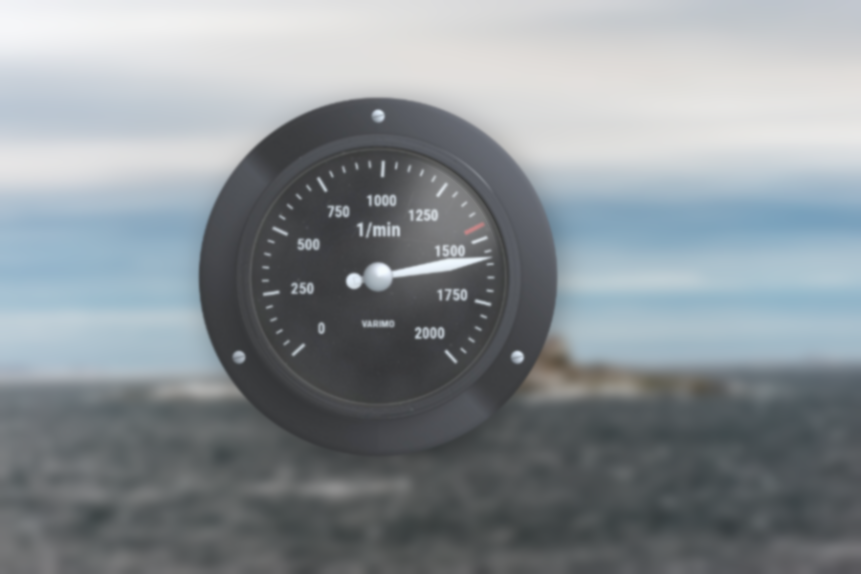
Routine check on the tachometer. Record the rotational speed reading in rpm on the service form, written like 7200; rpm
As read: 1575; rpm
